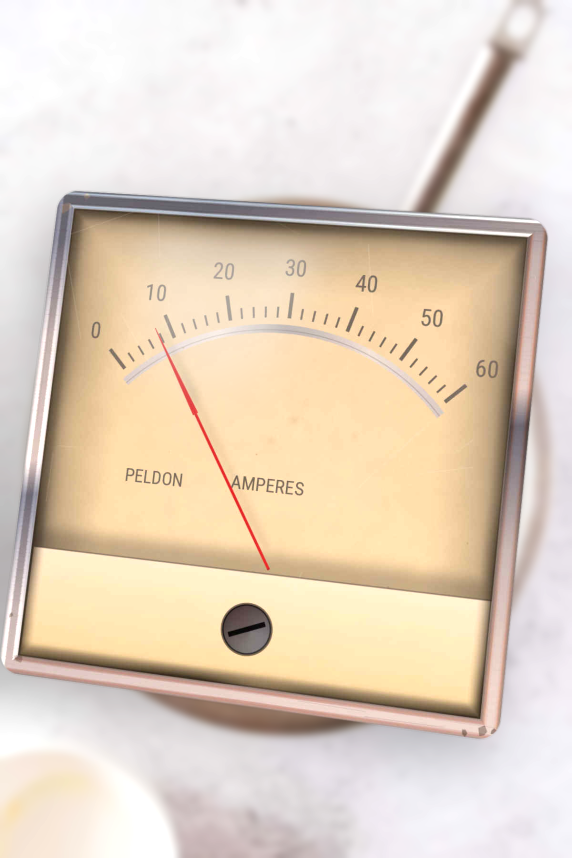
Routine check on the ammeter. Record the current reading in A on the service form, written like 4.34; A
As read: 8; A
